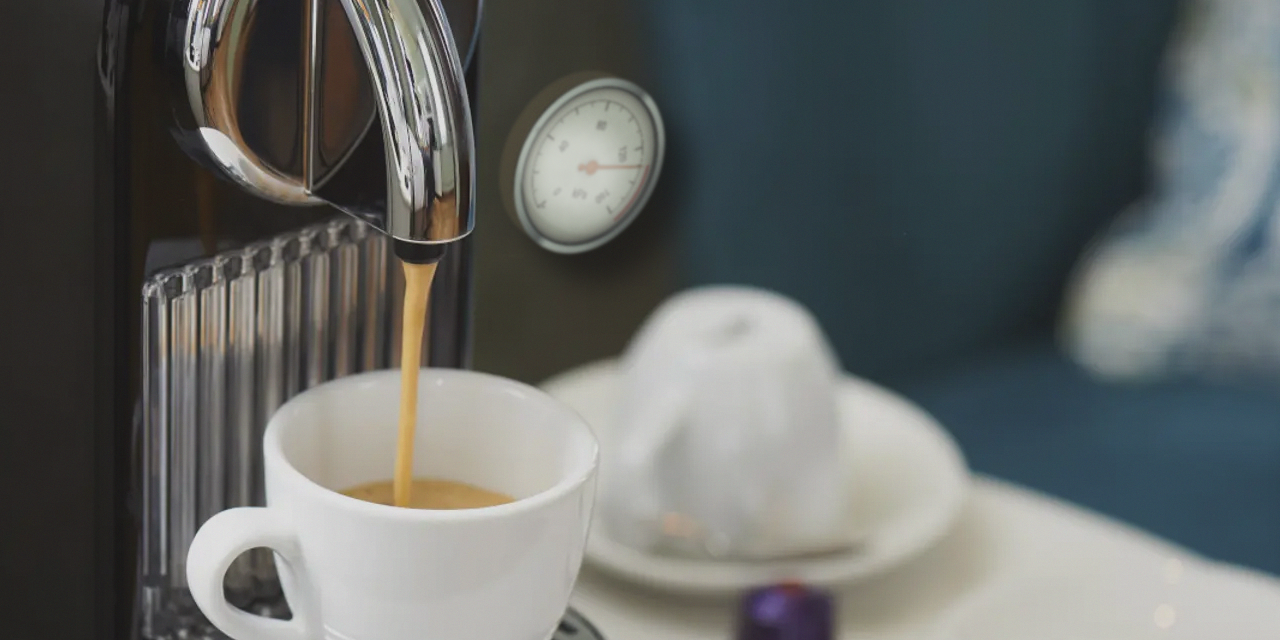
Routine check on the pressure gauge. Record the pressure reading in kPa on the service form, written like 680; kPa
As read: 130; kPa
